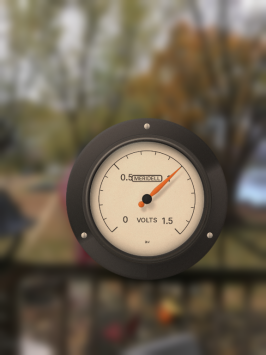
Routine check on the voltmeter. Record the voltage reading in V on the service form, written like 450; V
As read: 1; V
